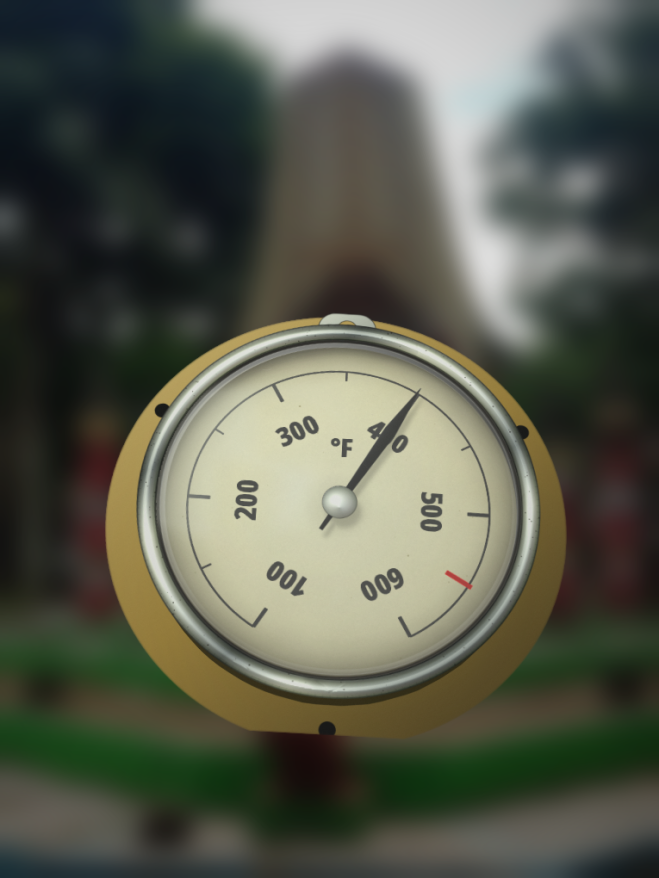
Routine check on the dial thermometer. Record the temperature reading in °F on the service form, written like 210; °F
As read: 400; °F
